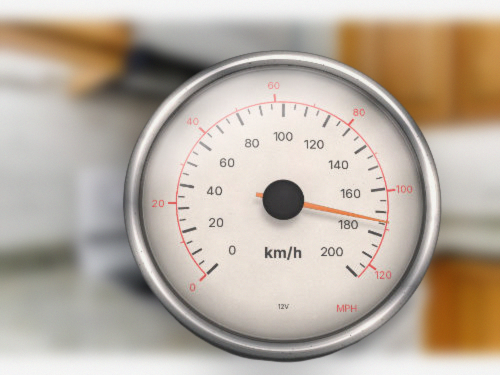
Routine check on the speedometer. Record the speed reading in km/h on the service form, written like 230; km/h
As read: 175; km/h
